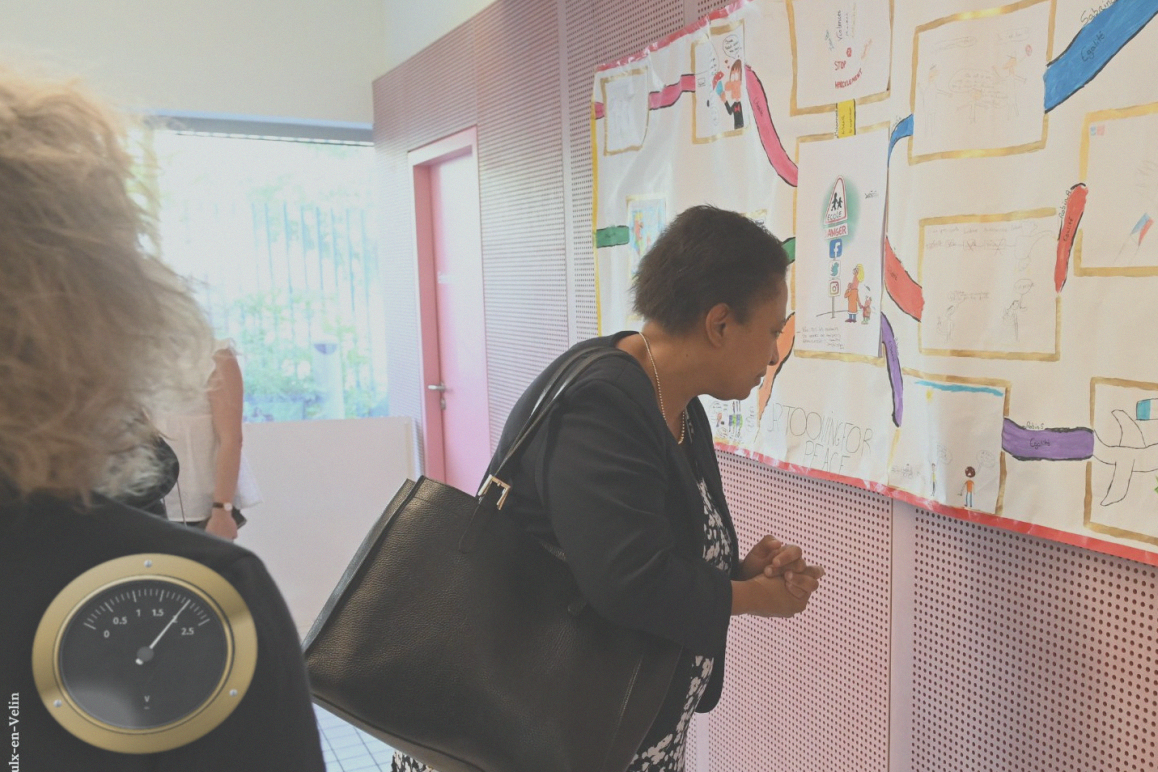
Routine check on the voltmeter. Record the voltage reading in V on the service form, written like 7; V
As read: 2; V
